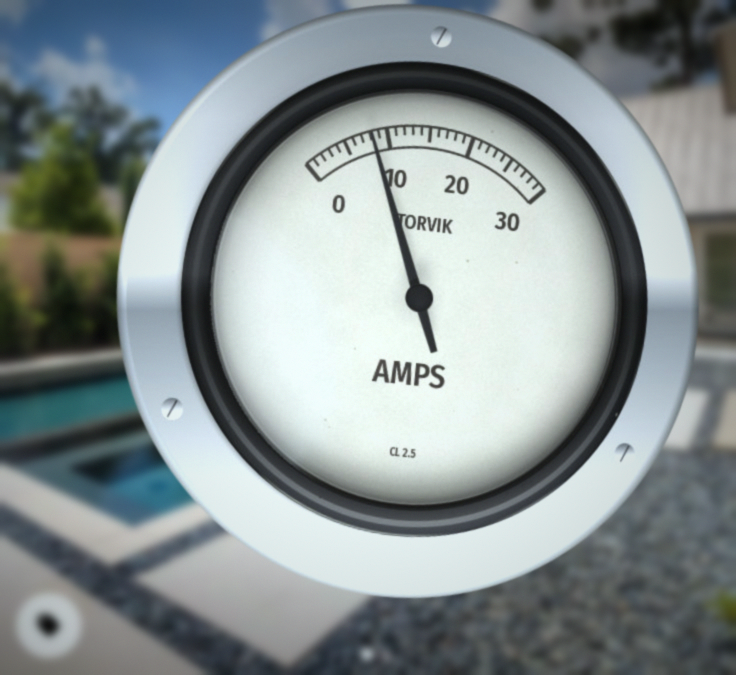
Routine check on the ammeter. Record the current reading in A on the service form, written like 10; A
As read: 8; A
